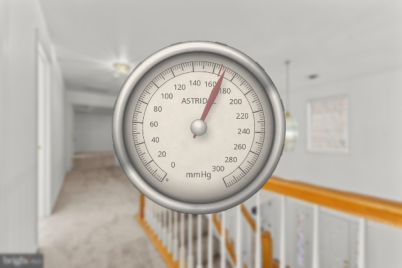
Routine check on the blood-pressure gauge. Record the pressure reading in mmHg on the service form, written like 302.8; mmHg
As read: 170; mmHg
